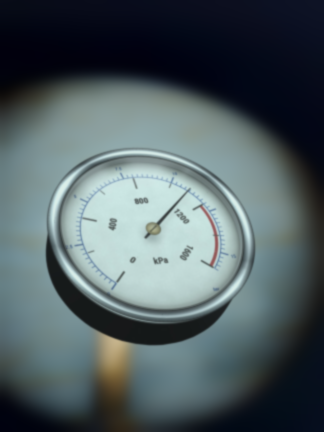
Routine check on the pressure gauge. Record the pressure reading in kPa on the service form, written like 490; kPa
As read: 1100; kPa
